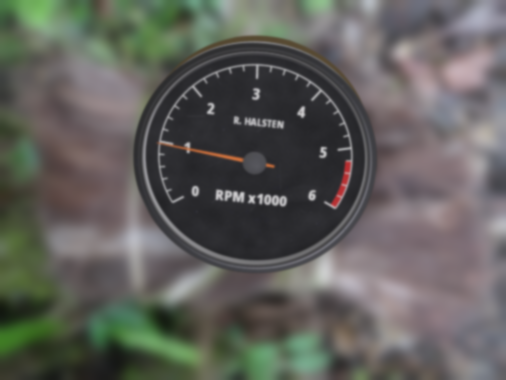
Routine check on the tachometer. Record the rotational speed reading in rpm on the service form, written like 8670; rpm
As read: 1000; rpm
